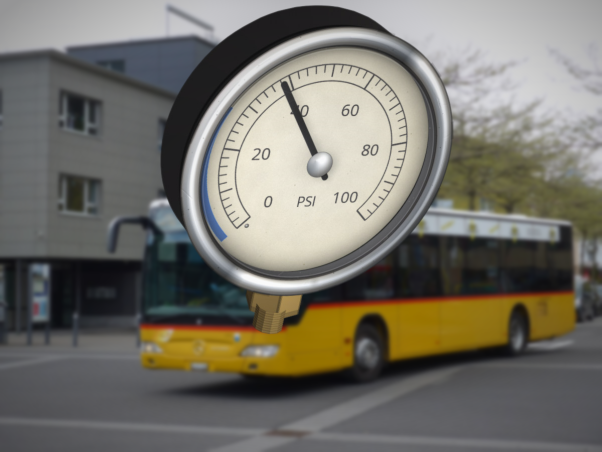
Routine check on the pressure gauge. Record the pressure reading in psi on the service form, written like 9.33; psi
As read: 38; psi
